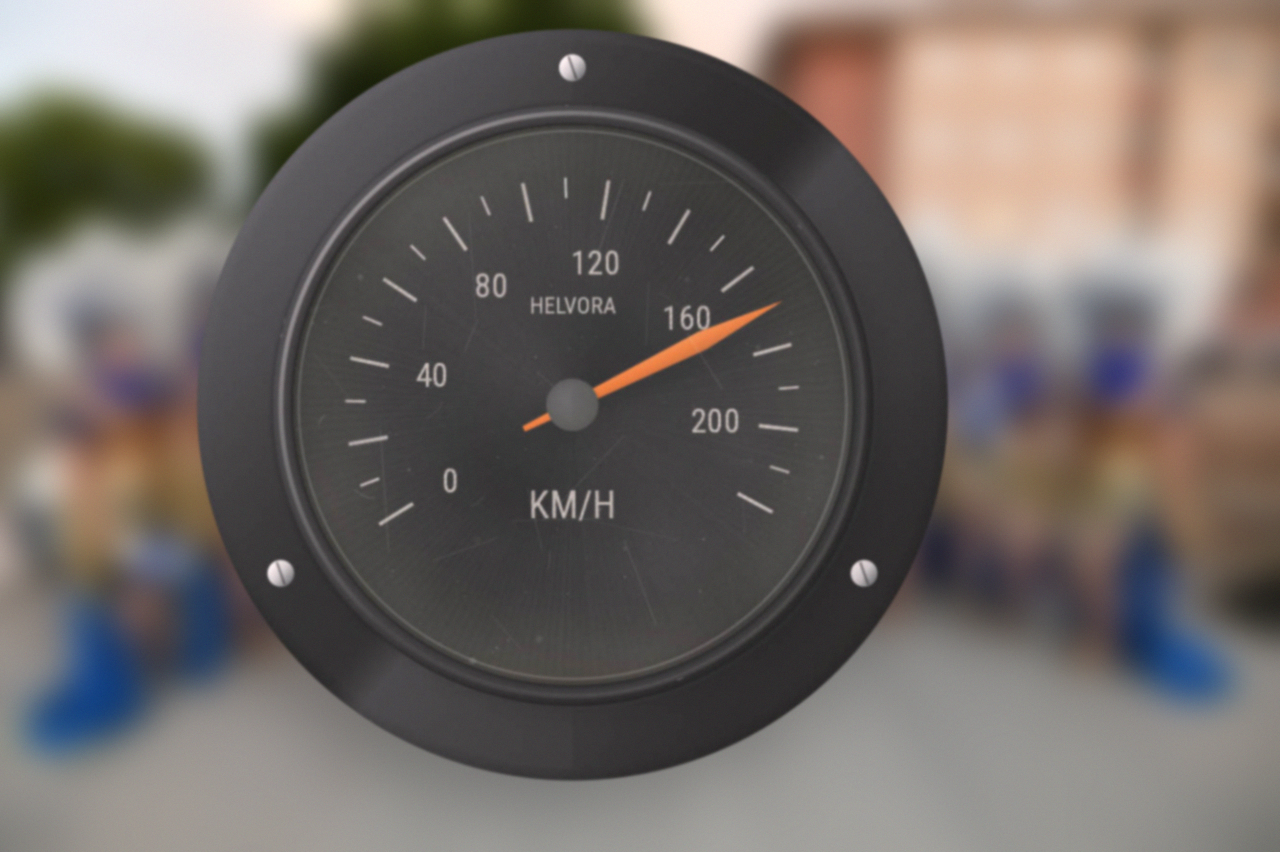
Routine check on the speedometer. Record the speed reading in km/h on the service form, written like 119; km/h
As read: 170; km/h
